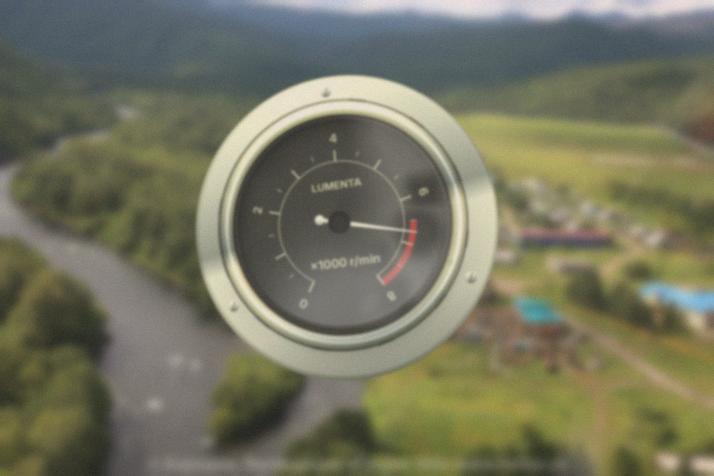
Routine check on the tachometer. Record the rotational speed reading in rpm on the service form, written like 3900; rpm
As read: 6750; rpm
